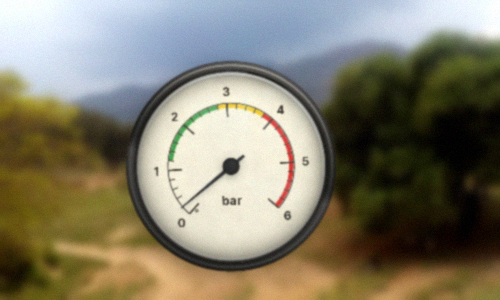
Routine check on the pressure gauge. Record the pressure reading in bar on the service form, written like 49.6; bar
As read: 0.2; bar
